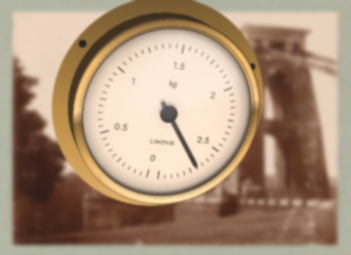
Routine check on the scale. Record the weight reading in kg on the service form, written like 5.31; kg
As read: 2.7; kg
